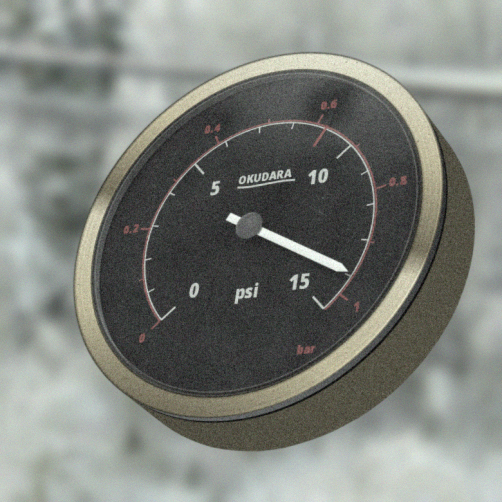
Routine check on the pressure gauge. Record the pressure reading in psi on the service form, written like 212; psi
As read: 14; psi
